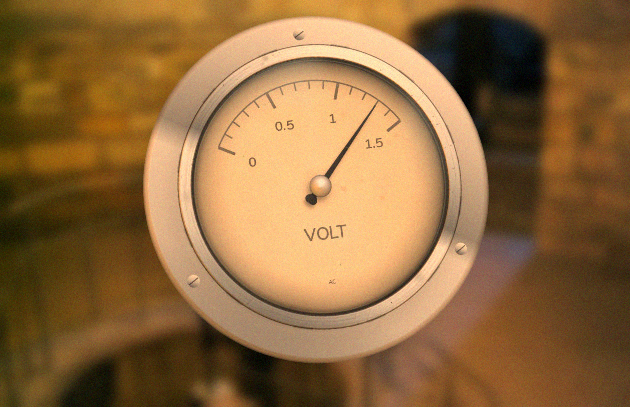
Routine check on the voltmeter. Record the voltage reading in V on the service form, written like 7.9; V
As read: 1.3; V
